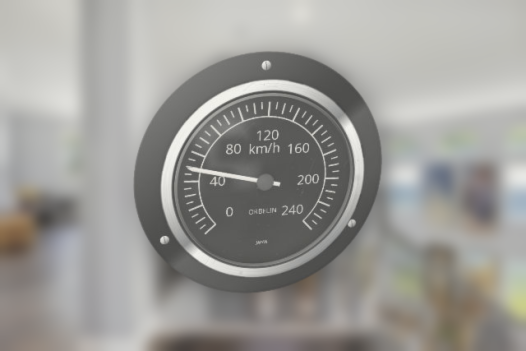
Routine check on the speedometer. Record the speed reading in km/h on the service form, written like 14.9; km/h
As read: 50; km/h
